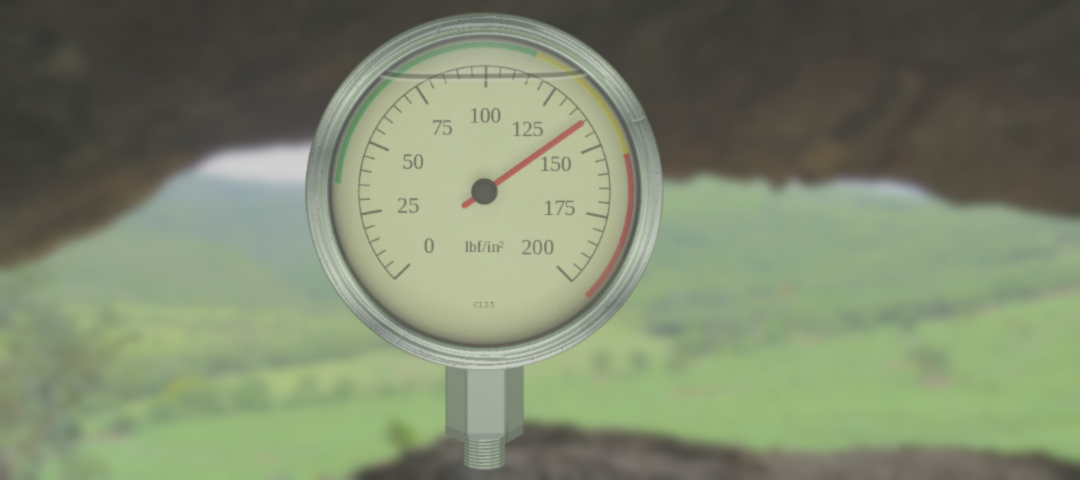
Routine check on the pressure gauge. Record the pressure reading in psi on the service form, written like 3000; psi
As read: 140; psi
